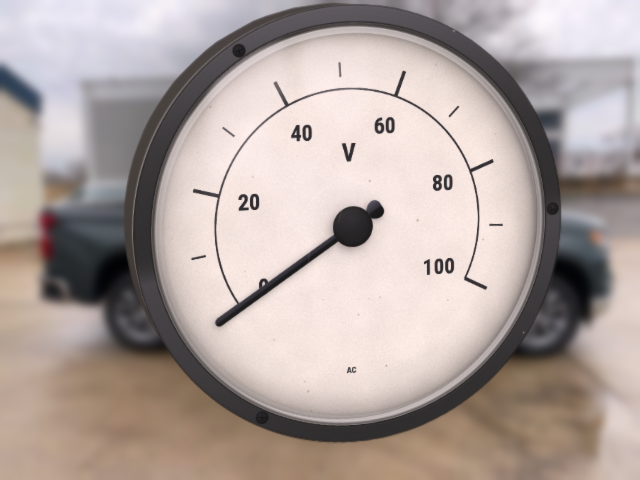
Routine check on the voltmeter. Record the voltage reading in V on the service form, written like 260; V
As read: 0; V
